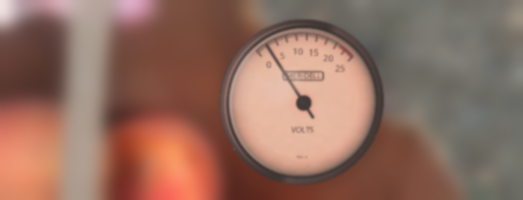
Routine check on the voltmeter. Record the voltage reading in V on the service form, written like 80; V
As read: 2.5; V
